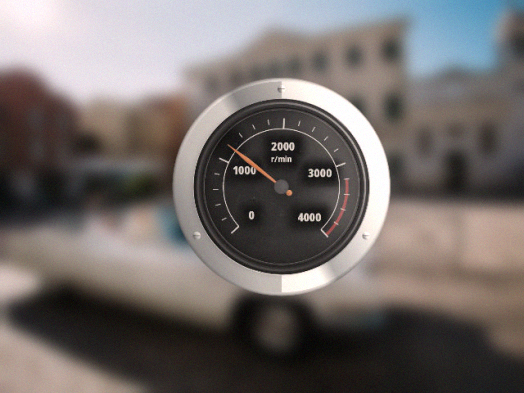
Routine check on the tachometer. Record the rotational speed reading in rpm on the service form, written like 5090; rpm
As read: 1200; rpm
